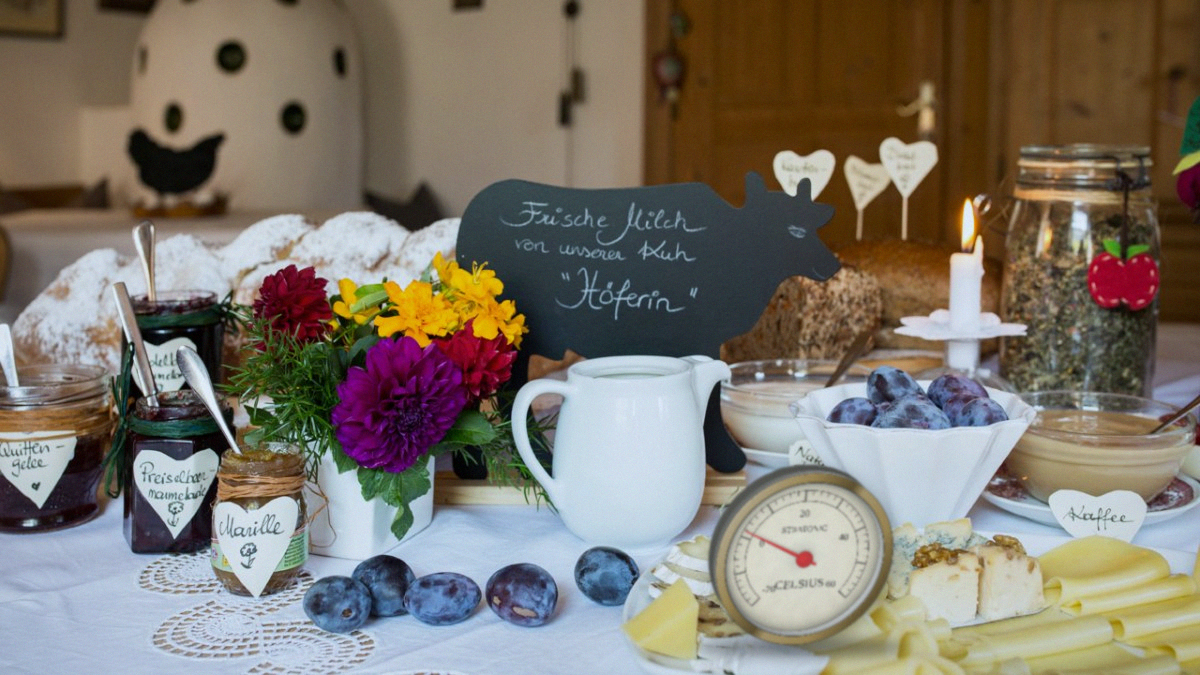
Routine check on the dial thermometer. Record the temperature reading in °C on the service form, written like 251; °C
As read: 2; °C
